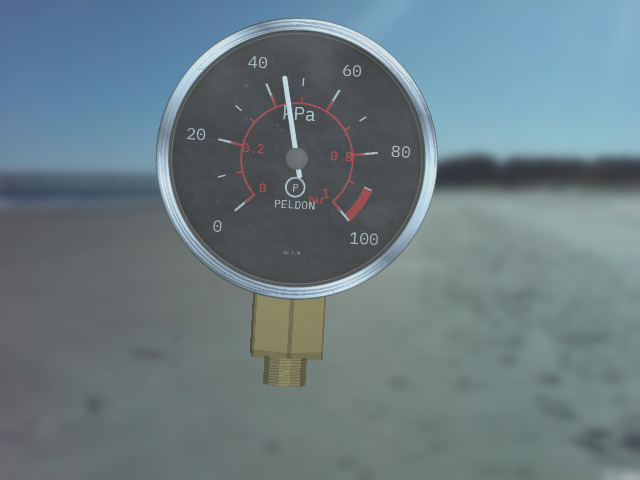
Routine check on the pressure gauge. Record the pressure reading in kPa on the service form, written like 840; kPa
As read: 45; kPa
